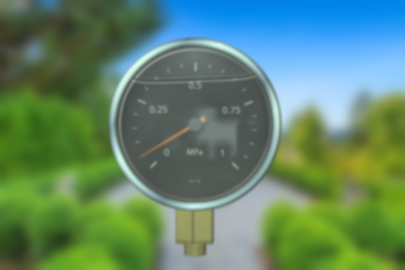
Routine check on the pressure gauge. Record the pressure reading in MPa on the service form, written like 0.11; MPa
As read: 0.05; MPa
